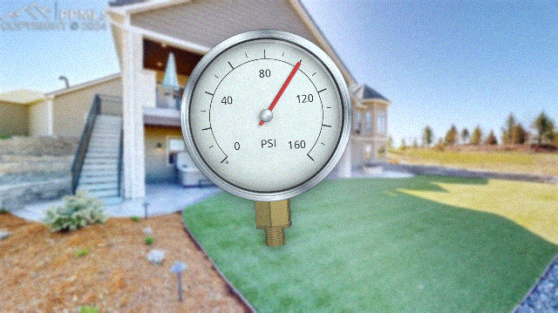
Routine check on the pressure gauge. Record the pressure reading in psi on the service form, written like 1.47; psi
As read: 100; psi
